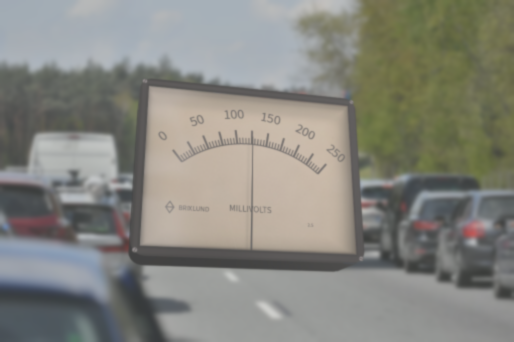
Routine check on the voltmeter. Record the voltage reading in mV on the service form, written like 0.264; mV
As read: 125; mV
